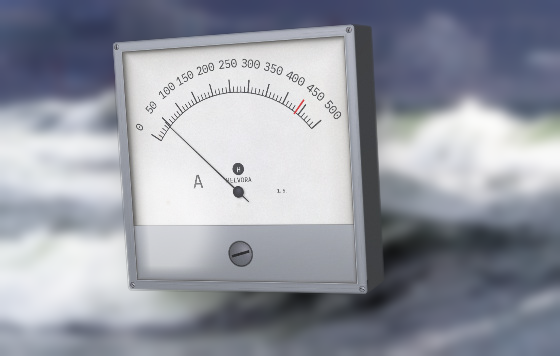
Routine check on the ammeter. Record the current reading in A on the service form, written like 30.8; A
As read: 50; A
